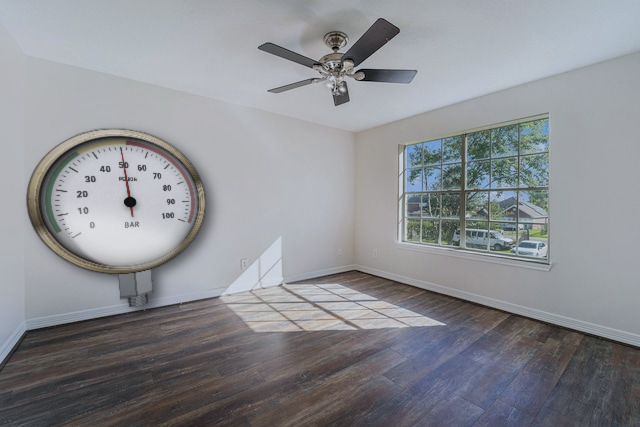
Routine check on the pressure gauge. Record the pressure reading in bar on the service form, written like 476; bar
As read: 50; bar
